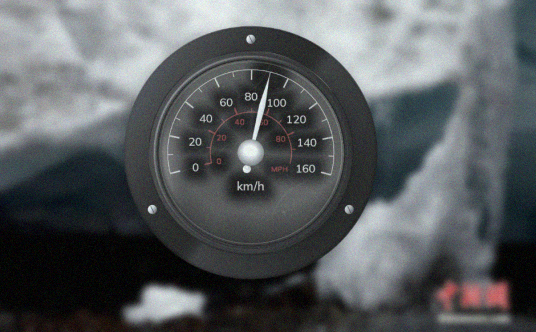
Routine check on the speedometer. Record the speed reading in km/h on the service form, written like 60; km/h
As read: 90; km/h
